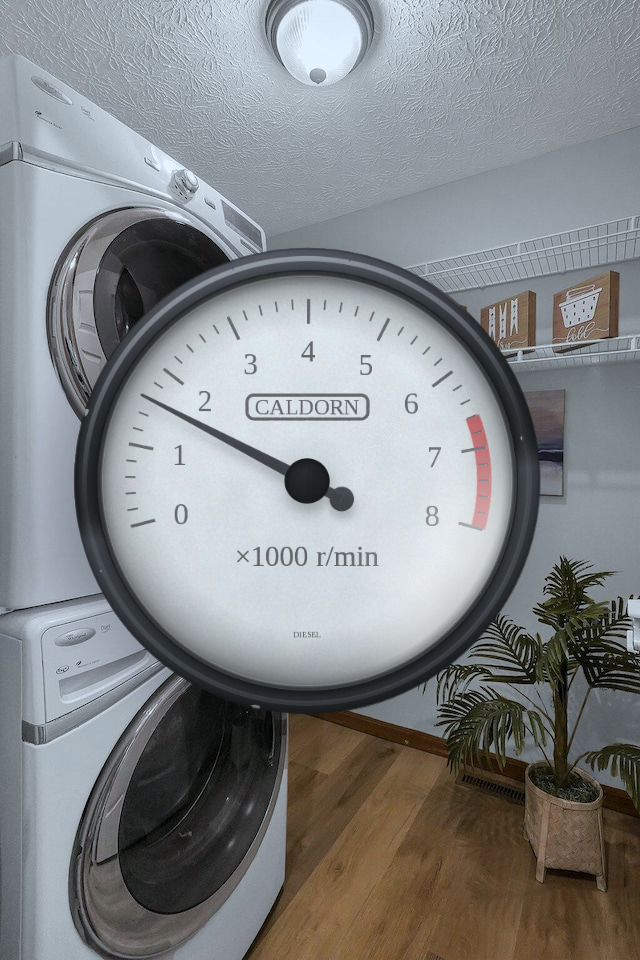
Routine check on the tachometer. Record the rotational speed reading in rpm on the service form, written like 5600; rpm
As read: 1600; rpm
